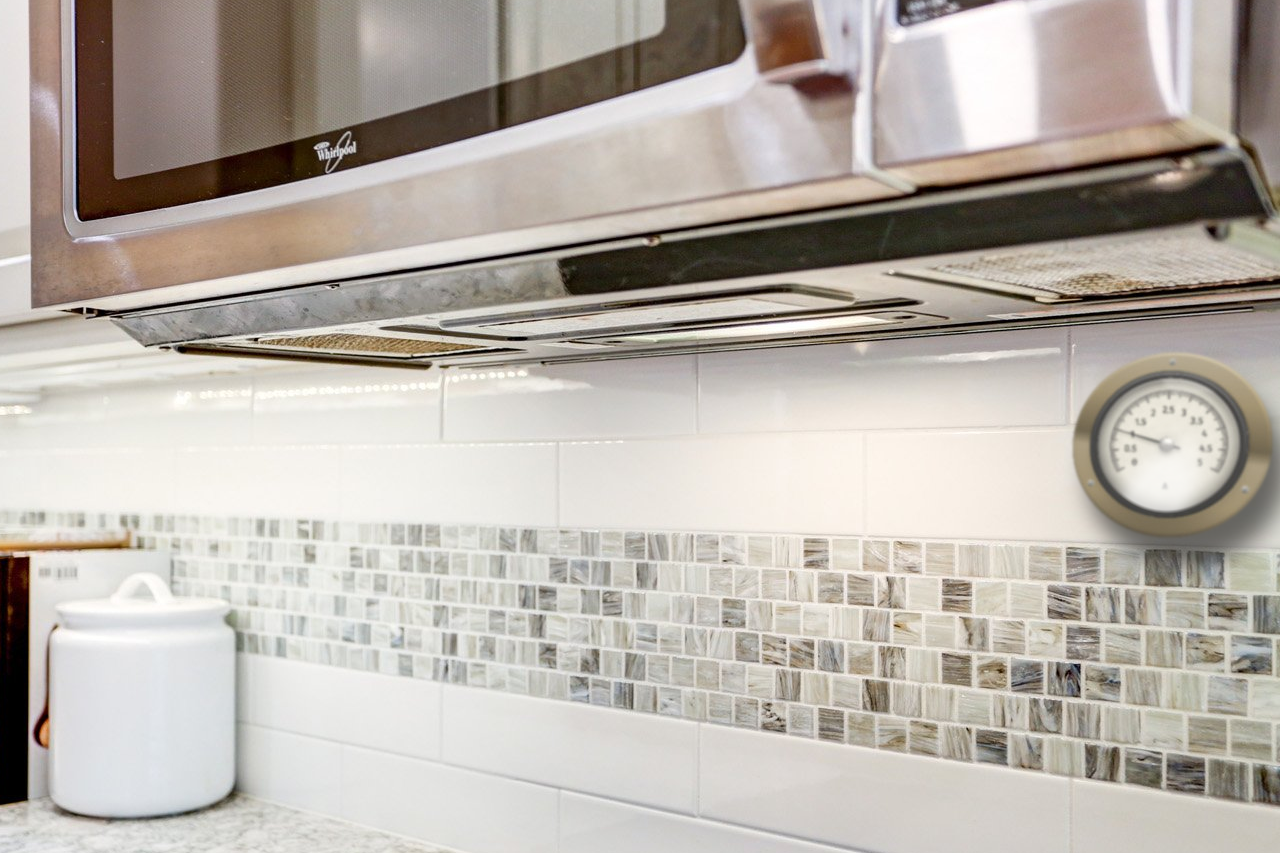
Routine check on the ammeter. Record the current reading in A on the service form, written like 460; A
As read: 1; A
